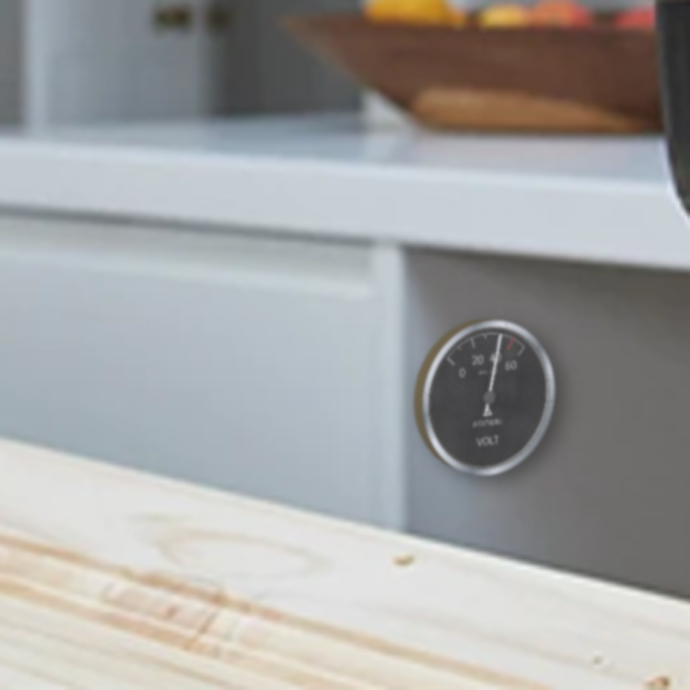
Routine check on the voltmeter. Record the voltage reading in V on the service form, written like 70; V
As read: 40; V
